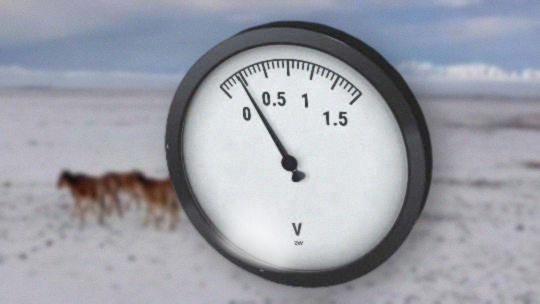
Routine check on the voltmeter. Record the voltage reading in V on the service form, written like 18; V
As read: 0.25; V
